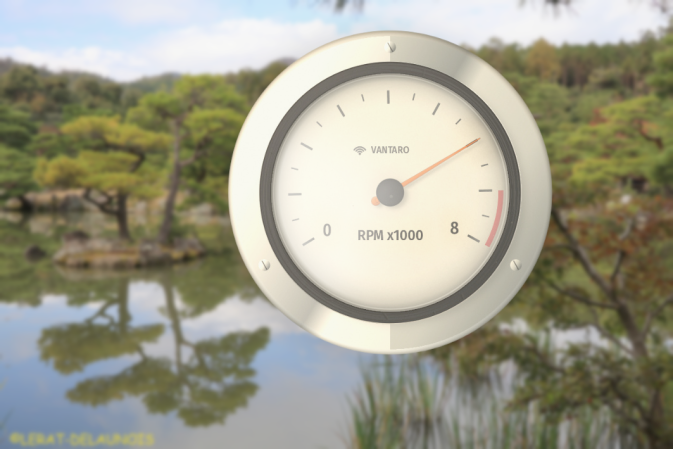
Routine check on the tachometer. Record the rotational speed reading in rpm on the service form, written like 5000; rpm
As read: 6000; rpm
